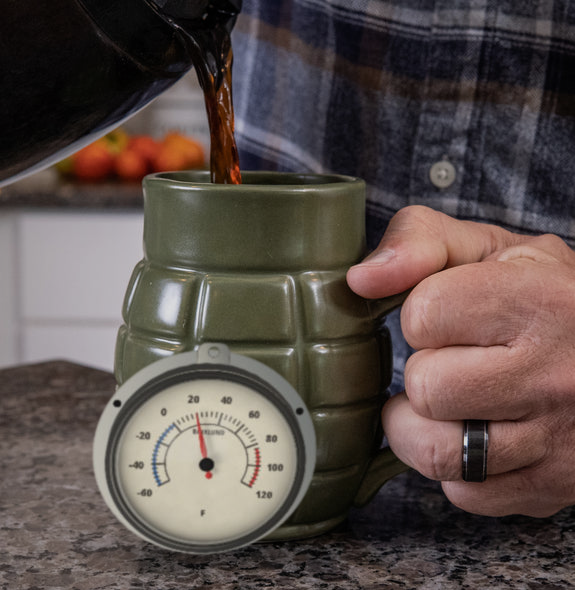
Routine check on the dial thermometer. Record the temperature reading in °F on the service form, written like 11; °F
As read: 20; °F
